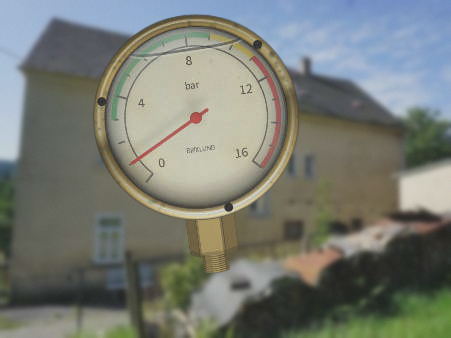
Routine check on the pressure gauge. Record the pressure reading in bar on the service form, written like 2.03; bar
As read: 1; bar
